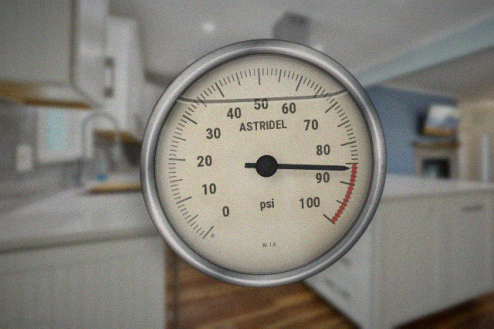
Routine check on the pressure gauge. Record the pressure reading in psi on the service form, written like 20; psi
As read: 86; psi
